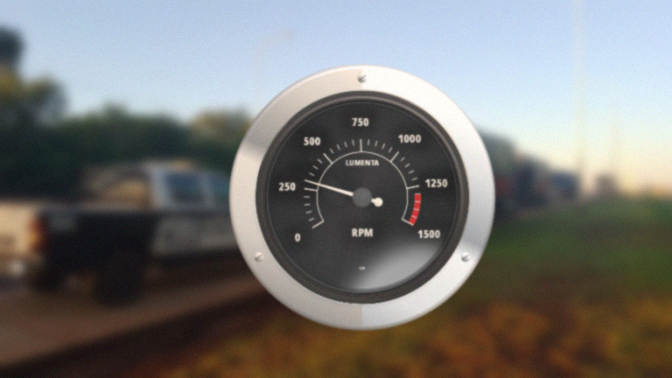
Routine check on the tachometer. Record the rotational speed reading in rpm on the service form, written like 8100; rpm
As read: 300; rpm
